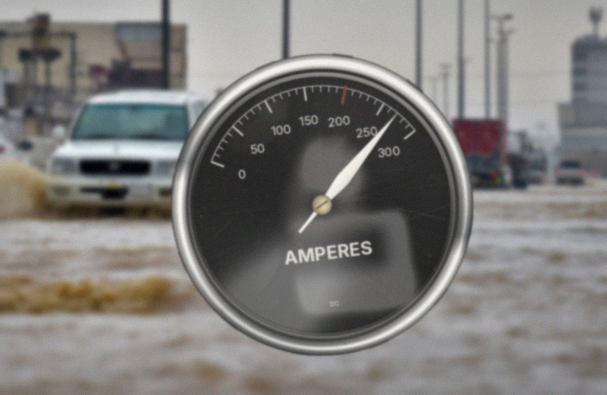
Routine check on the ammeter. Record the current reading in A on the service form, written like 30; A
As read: 270; A
